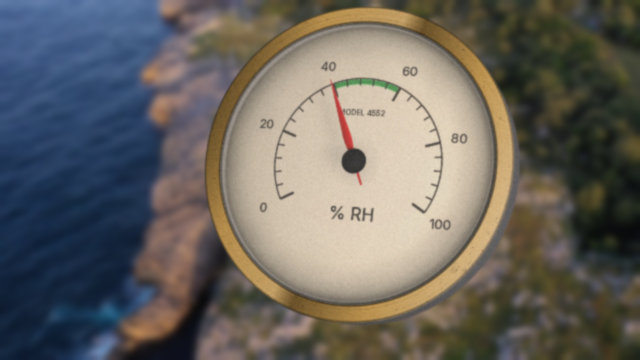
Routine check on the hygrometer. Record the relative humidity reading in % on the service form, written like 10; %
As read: 40; %
